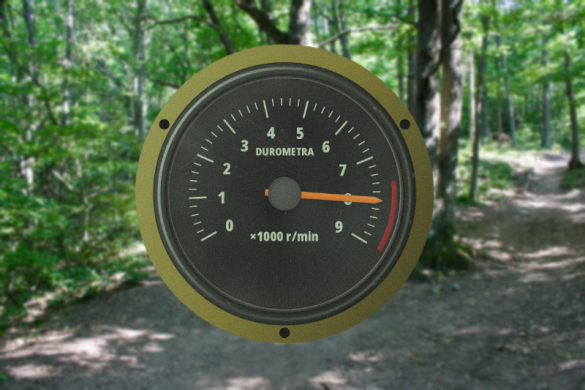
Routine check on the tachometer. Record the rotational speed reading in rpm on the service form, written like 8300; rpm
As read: 8000; rpm
